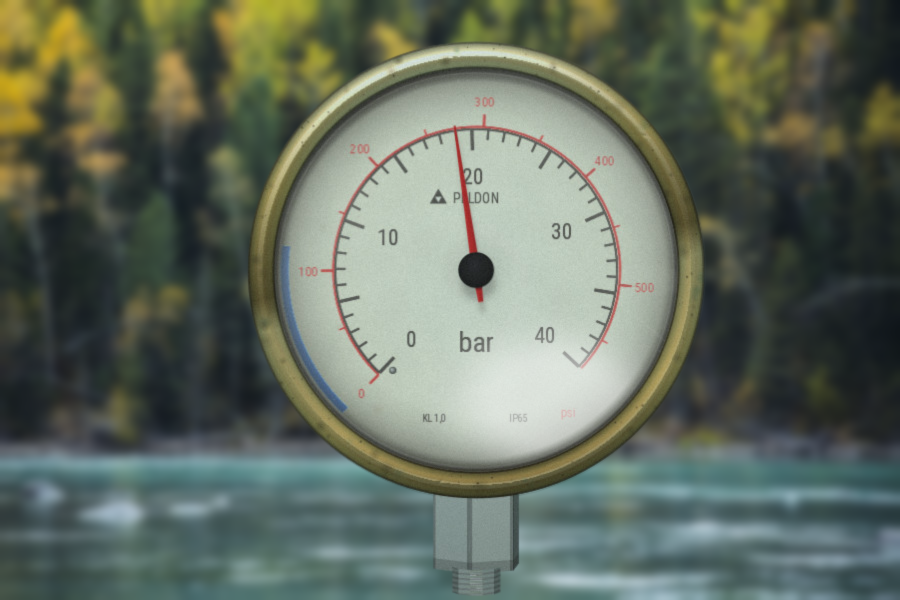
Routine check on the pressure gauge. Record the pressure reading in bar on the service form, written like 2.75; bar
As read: 19; bar
